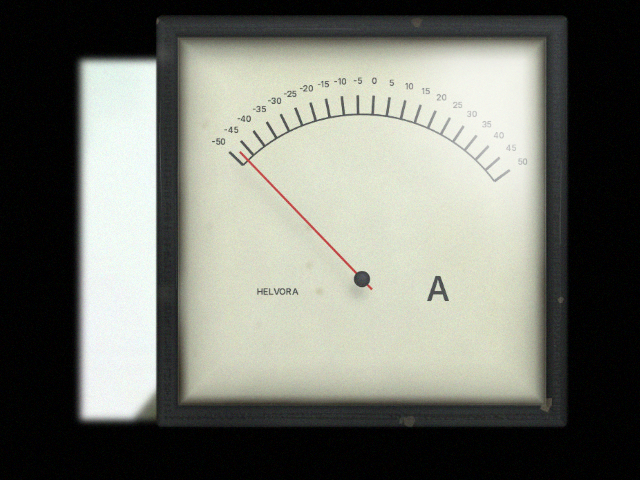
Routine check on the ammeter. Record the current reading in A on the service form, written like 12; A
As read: -47.5; A
